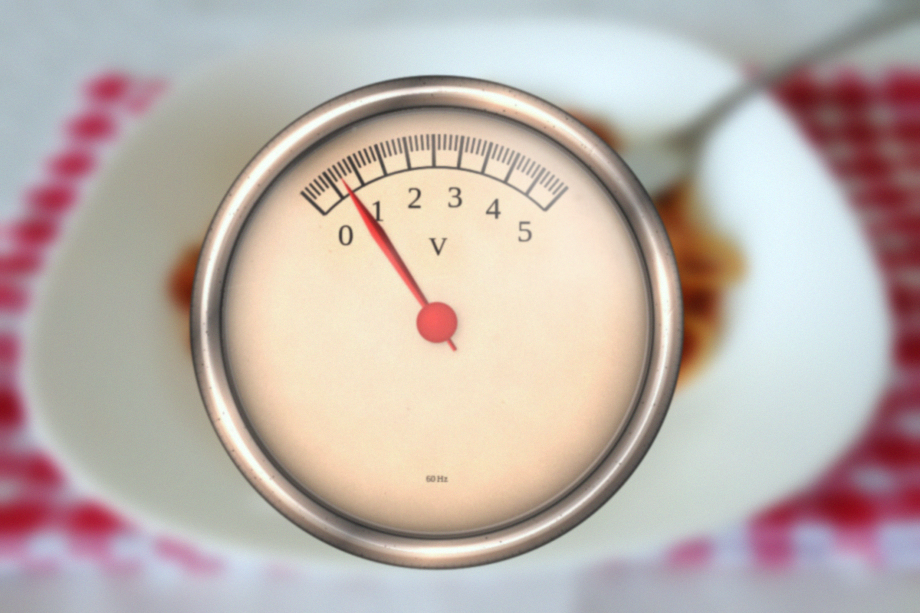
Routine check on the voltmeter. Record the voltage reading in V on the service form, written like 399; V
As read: 0.7; V
